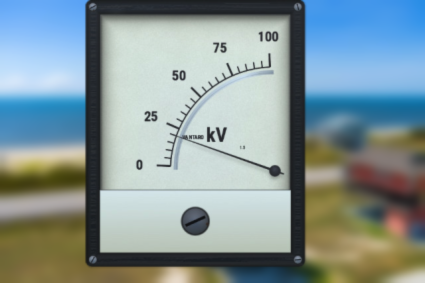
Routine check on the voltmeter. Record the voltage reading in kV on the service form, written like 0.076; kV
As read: 20; kV
